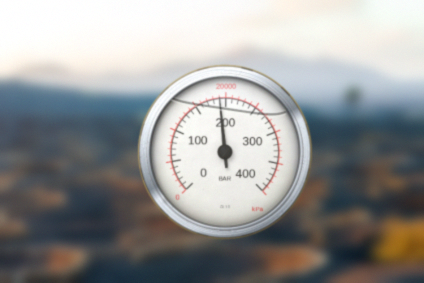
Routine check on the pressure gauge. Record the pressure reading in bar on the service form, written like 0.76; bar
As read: 190; bar
